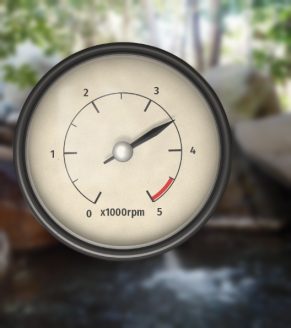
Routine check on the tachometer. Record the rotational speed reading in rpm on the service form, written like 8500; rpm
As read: 3500; rpm
